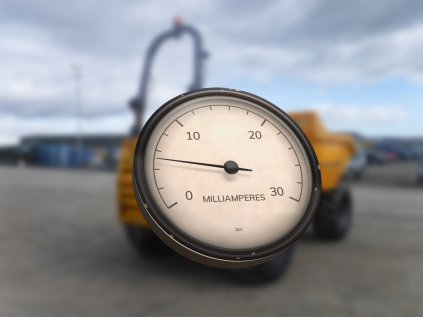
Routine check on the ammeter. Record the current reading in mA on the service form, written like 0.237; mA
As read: 5; mA
